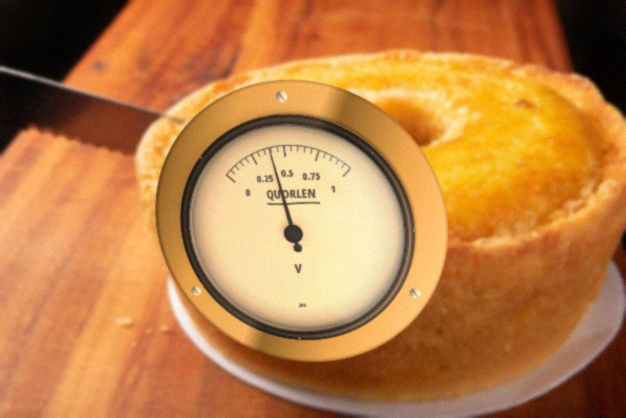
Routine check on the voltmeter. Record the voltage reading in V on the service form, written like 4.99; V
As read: 0.4; V
